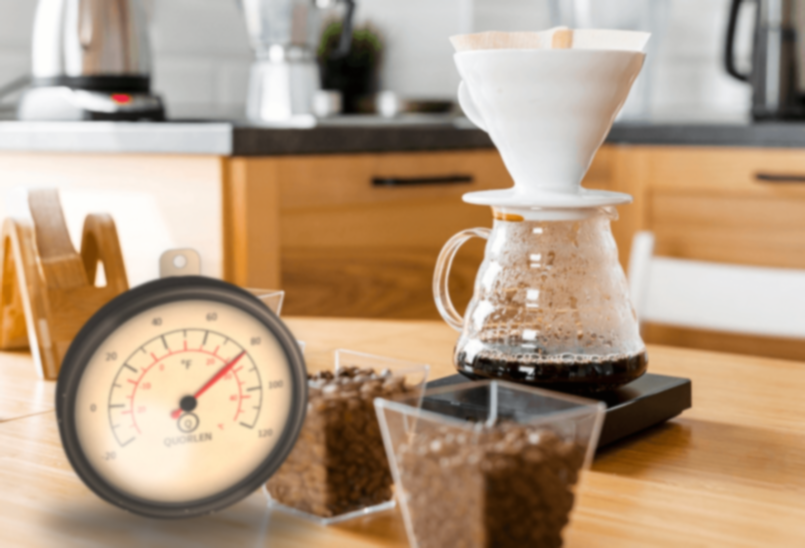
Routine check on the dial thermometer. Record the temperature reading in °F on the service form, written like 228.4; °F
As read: 80; °F
